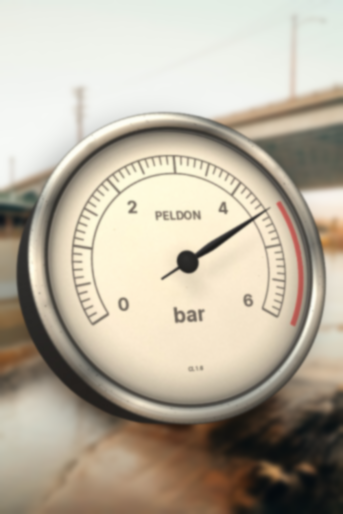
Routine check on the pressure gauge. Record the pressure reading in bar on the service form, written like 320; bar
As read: 4.5; bar
